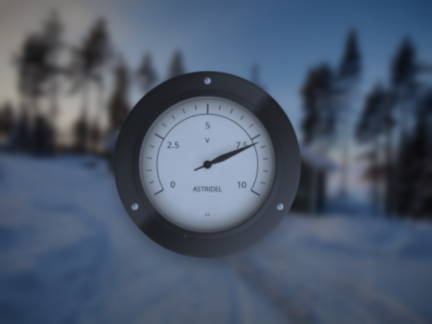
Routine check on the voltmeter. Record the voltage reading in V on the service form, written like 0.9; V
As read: 7.75; V
